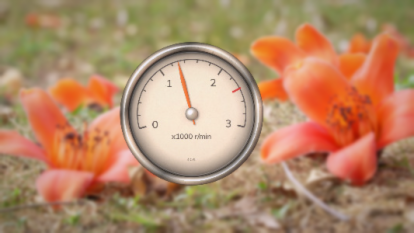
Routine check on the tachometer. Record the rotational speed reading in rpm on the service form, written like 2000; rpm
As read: 1300; rpm
